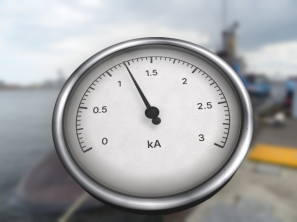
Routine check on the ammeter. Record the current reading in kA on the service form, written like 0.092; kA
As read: 1.2; kA
